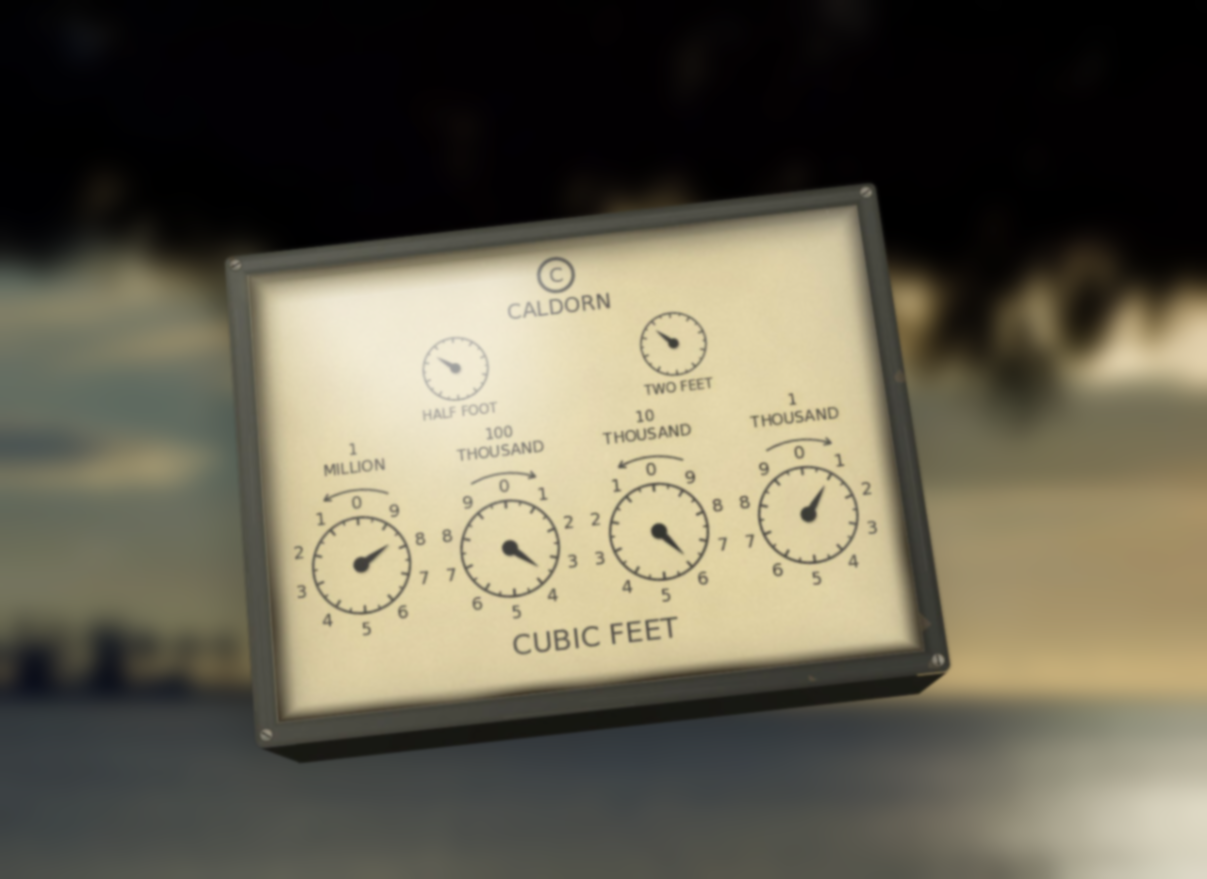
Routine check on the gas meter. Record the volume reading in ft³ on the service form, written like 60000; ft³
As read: 836100; ft³
